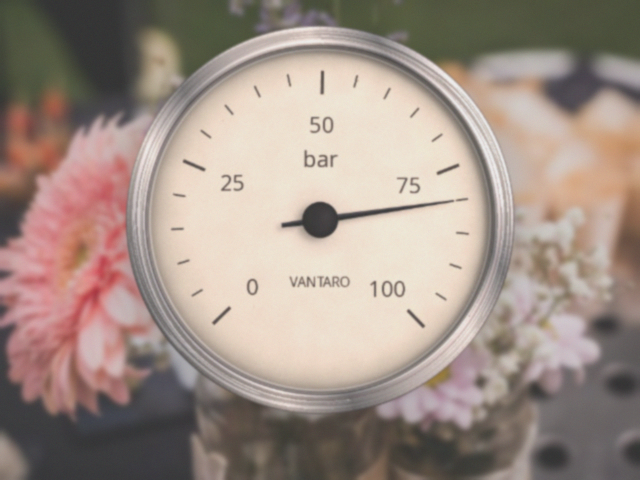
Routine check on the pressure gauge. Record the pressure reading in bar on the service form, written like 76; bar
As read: 80; bar
